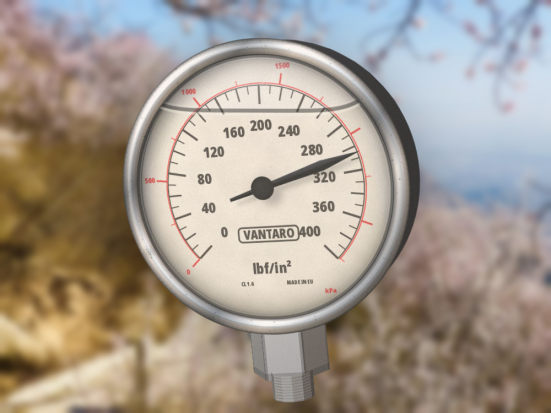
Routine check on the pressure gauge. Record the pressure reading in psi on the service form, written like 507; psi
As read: 305; psi
